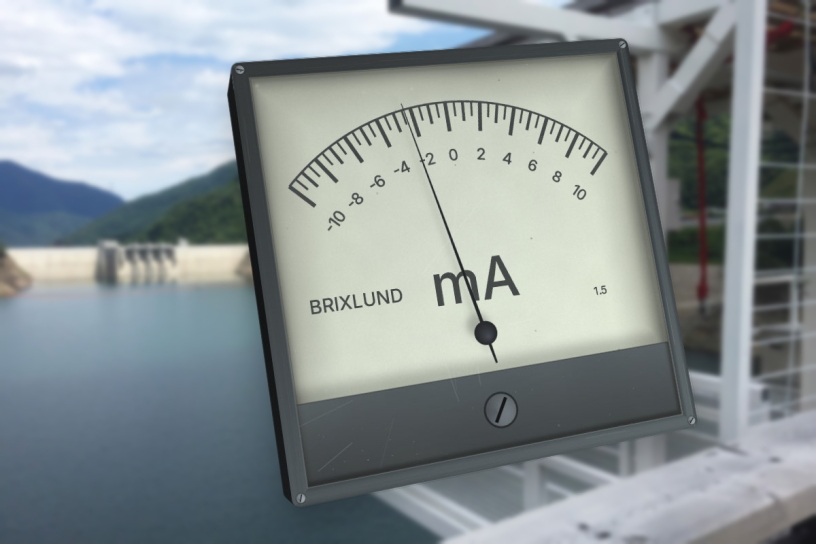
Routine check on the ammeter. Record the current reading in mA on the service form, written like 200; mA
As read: -2.5; mA
